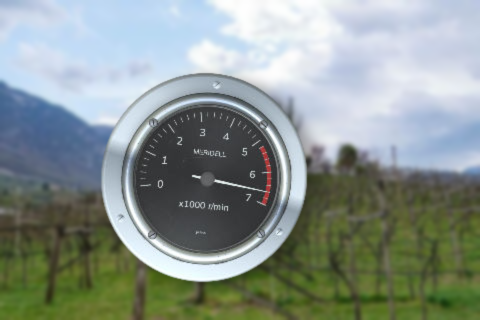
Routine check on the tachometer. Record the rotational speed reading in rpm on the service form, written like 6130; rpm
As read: 6600; rpm
